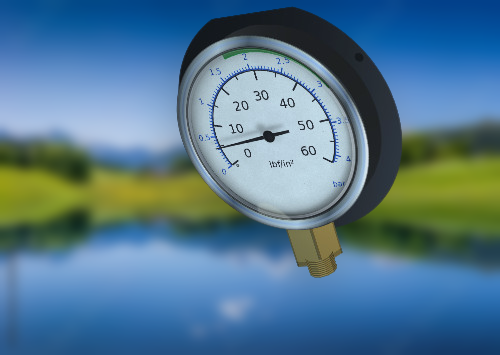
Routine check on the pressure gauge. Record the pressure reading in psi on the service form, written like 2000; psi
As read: 5; psi
